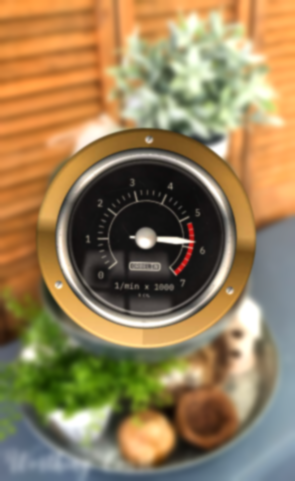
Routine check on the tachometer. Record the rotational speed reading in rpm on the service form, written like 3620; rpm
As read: 5800; rpm
